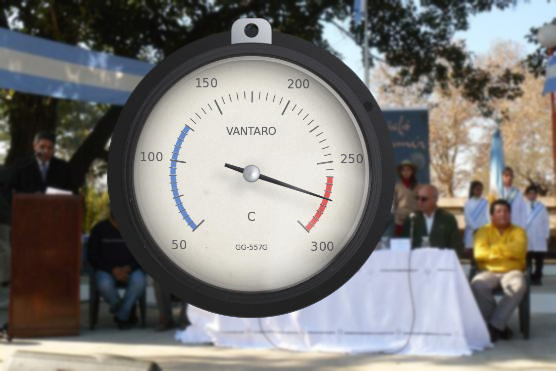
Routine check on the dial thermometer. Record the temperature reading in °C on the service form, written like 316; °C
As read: 275; °C
